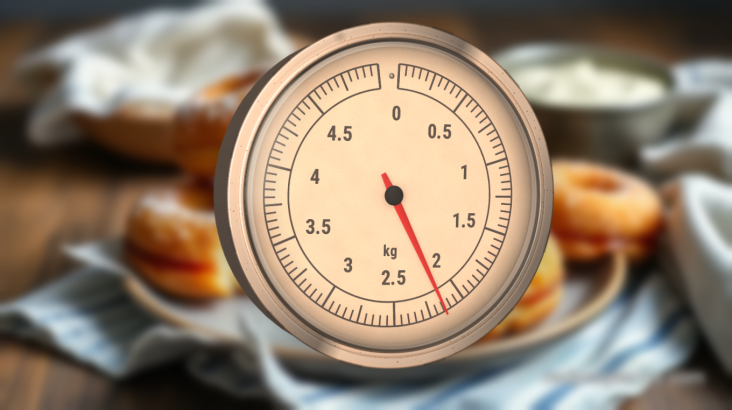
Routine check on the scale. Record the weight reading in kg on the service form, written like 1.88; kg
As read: 2.15; kg
